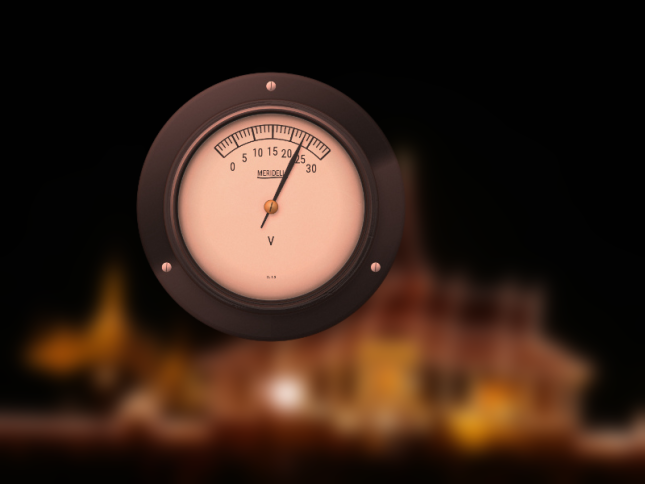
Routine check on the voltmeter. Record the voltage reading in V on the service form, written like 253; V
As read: 23; V
